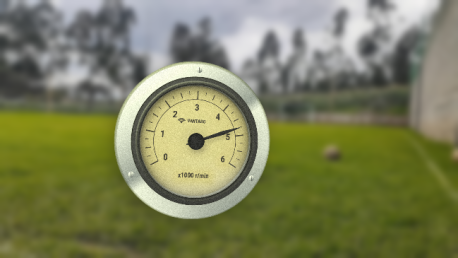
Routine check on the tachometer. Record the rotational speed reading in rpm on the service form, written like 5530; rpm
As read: 4750; rpm
